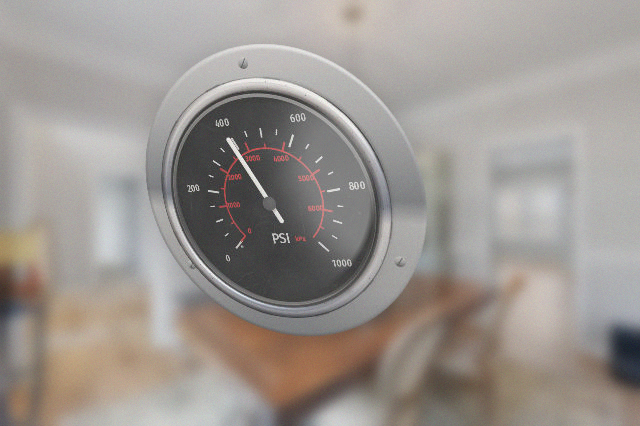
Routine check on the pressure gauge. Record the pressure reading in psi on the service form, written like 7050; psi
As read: 400; psi
